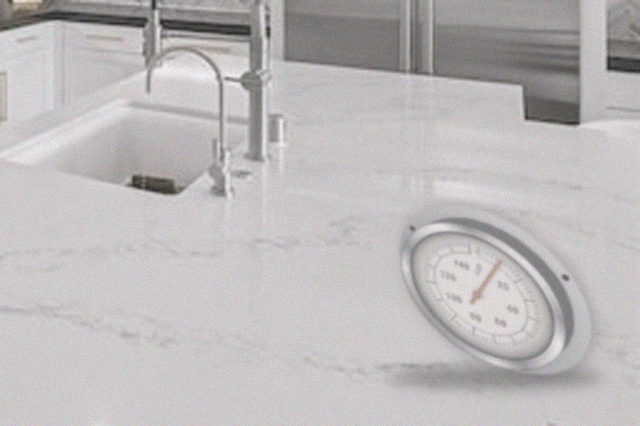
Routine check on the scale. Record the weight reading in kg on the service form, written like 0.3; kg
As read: 10; kg
